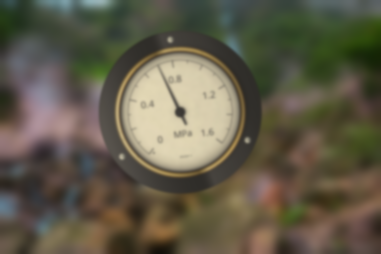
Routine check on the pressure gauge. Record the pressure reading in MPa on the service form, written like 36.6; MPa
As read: 0.7; MPa
